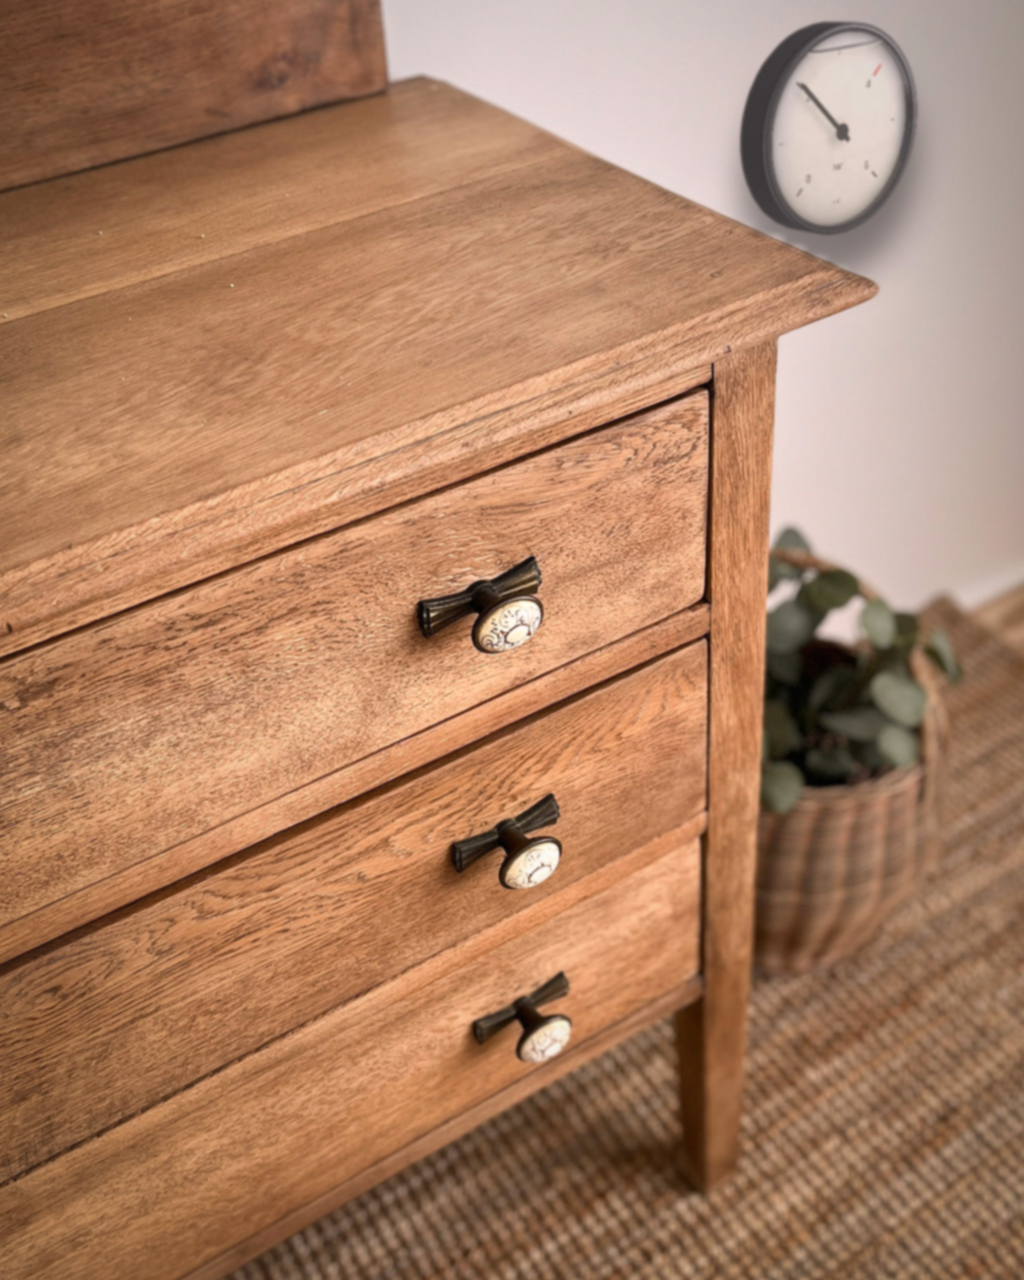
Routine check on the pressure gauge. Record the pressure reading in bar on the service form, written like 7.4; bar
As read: 2; bar
